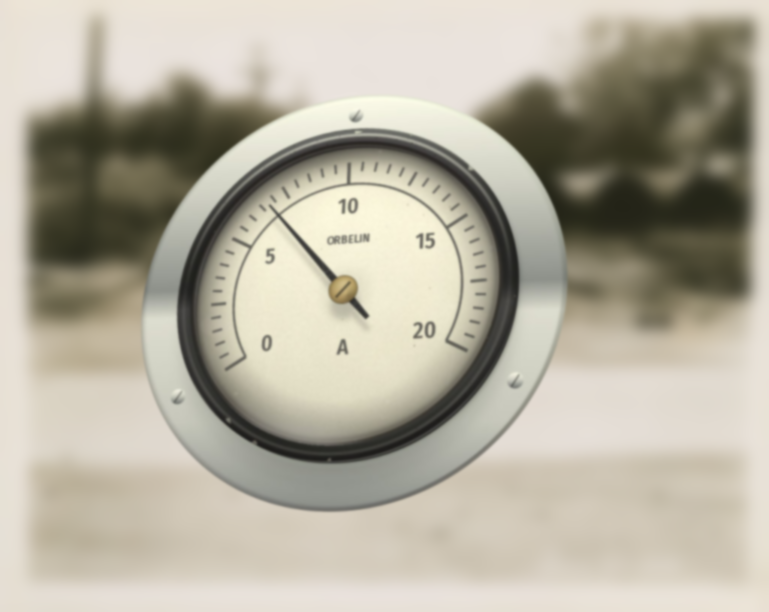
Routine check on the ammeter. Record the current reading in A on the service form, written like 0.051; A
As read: 6.75; A
